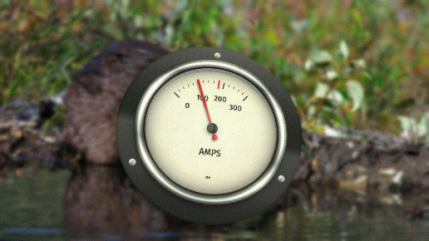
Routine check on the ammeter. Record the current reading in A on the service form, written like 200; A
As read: 100; A
